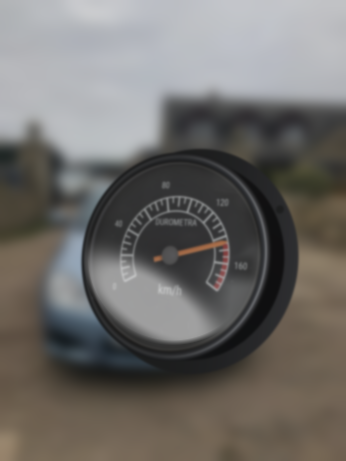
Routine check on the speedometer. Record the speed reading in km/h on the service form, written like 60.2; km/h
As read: 145; km/h
